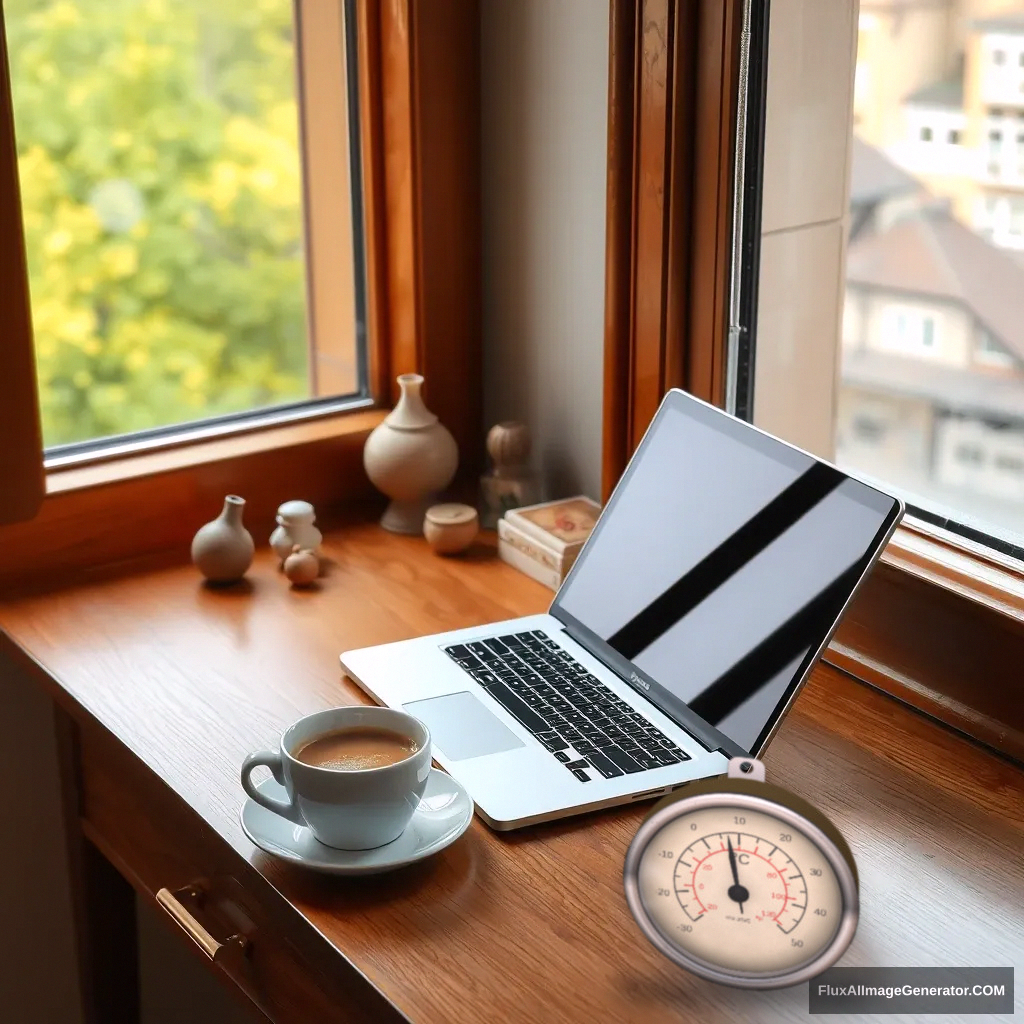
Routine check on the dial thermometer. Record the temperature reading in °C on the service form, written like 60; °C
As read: 7.5; °C
